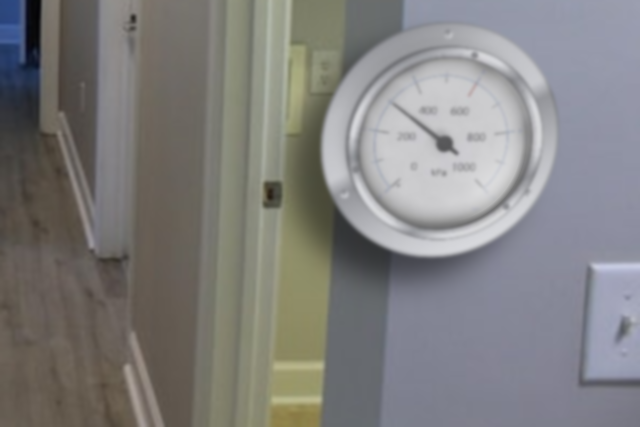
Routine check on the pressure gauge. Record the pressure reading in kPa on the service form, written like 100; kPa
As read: 300; kPa
